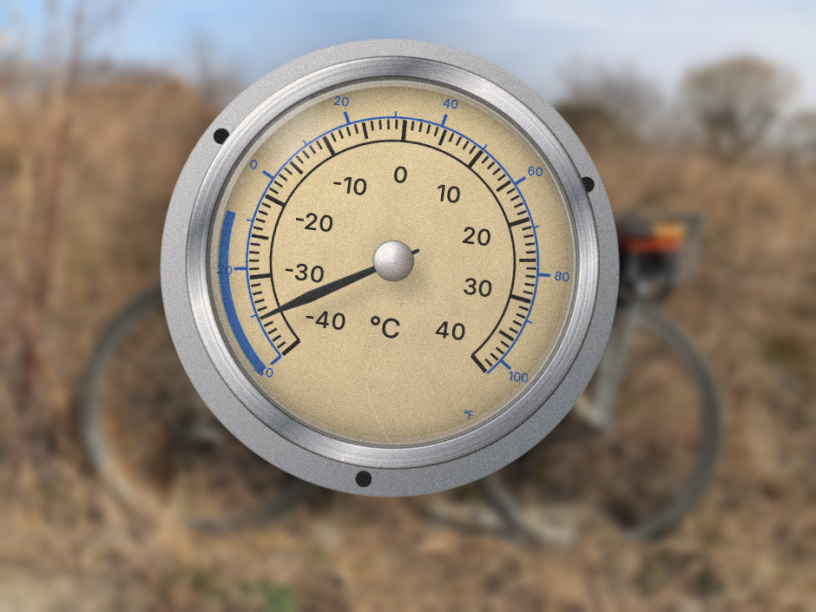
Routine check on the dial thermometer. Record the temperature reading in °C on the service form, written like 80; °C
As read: -35; °C
